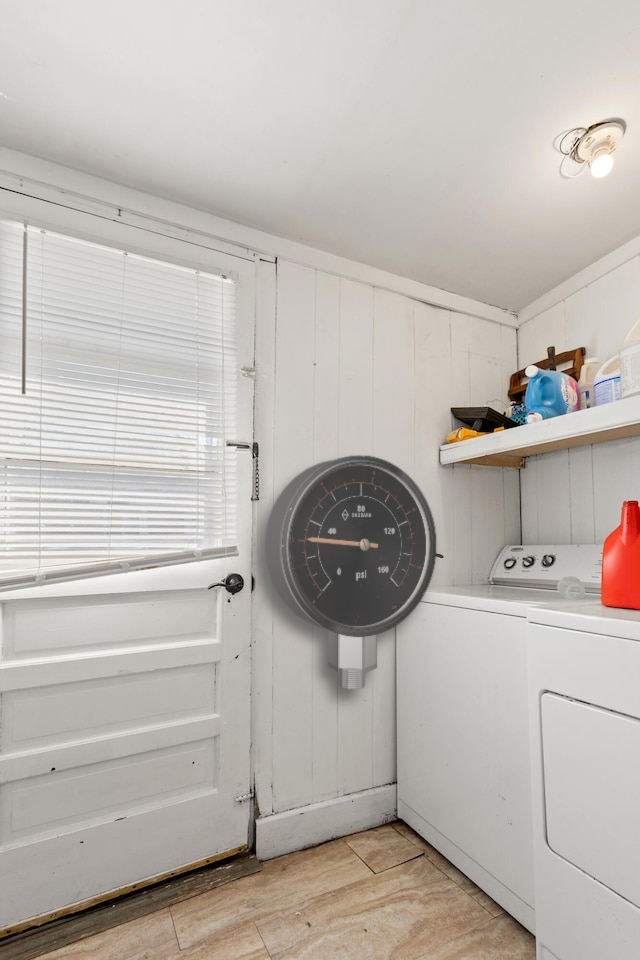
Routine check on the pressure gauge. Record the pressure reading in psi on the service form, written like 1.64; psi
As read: 30; psi
